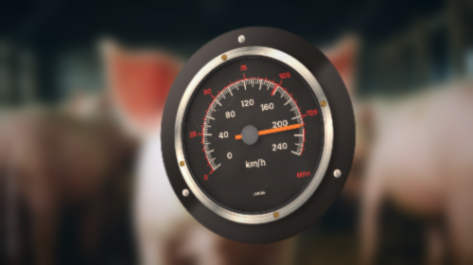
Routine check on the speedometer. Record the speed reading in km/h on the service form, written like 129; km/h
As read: 210; km/h
